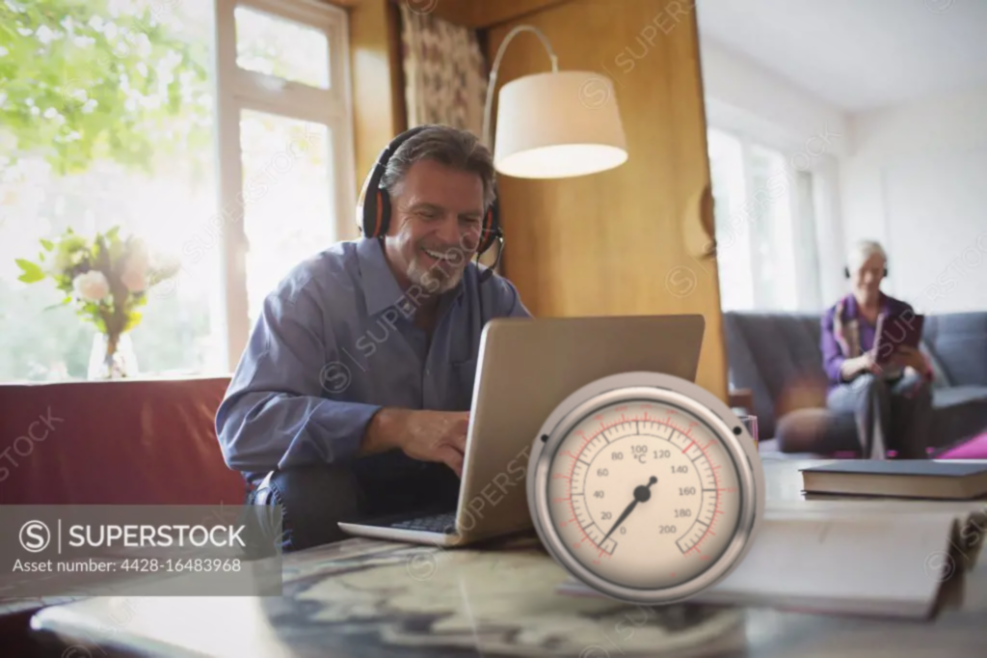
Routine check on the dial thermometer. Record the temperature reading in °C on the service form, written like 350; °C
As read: 8; °C
